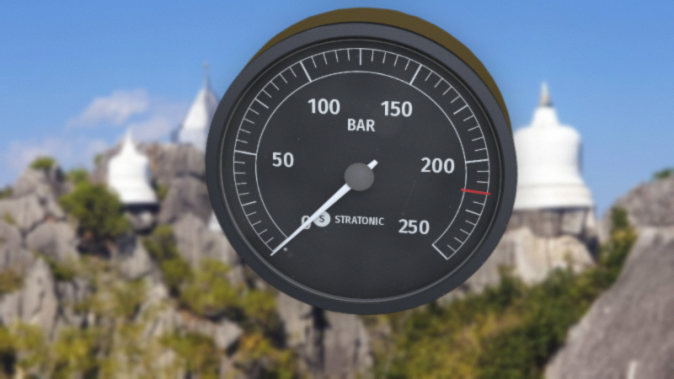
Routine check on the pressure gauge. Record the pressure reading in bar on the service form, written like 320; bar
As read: 0; bar
